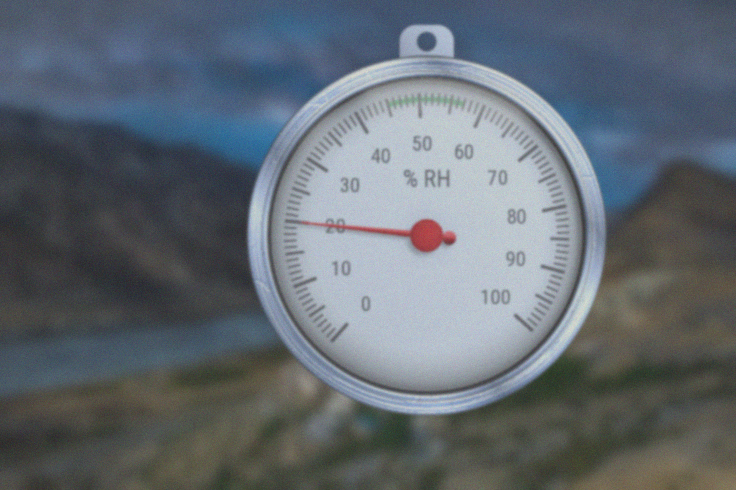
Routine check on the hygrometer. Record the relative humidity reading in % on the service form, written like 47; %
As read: 20; %
